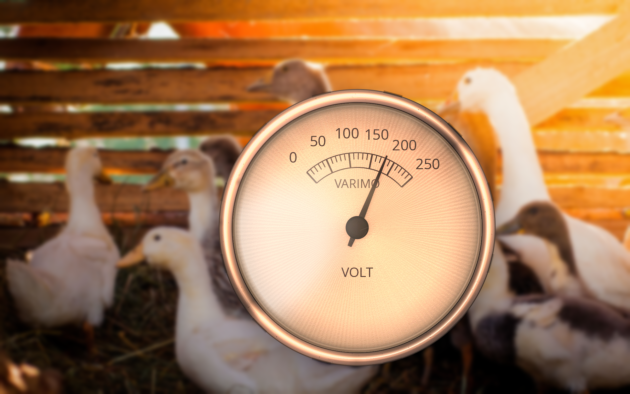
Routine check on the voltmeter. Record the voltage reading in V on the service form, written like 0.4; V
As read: 180; V
